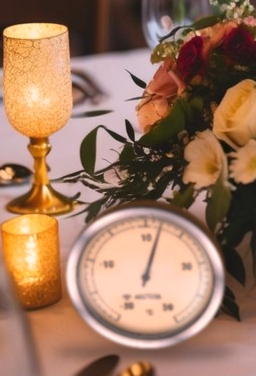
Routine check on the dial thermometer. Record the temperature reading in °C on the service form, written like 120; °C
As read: 14; °C
